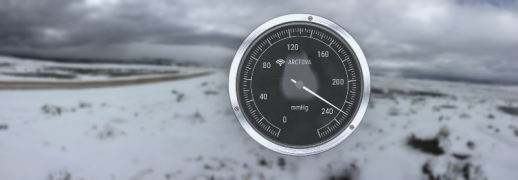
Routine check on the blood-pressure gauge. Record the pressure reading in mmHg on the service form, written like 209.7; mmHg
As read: 230; mmHg
